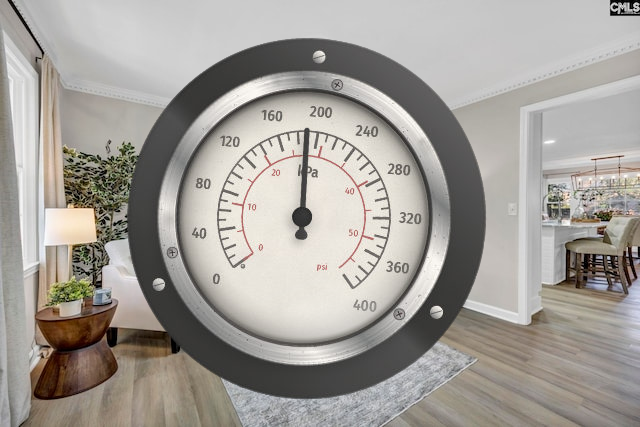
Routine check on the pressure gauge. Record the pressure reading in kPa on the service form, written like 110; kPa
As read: 190; kPa
